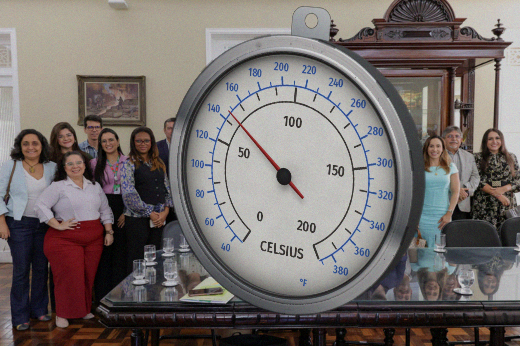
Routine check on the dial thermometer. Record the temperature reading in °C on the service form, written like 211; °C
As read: 65; °C
